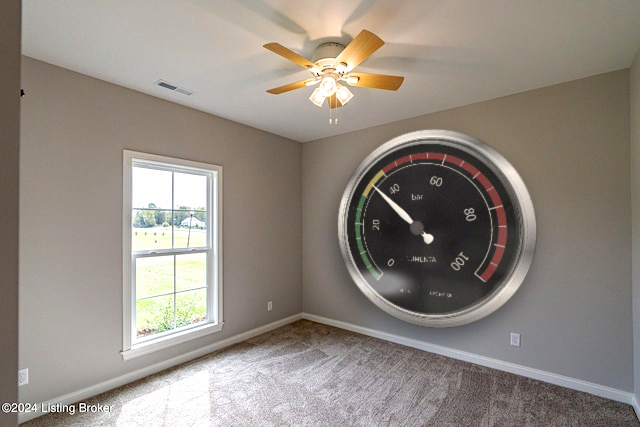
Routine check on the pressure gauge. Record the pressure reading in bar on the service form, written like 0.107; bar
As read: 35; bar
